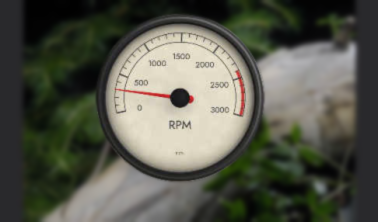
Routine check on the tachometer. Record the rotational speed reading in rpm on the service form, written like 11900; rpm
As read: 300; rpm
